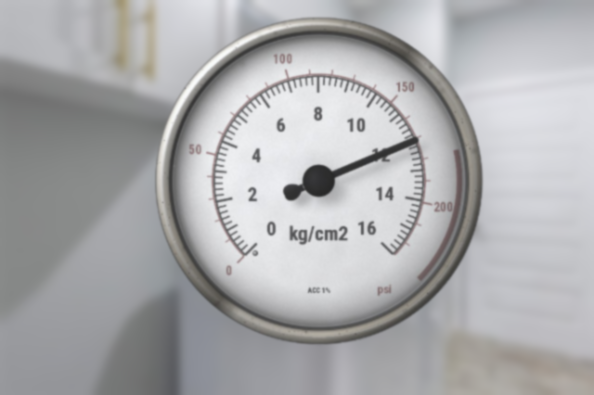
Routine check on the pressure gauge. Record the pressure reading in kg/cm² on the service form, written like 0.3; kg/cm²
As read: 12; kg/cm²
